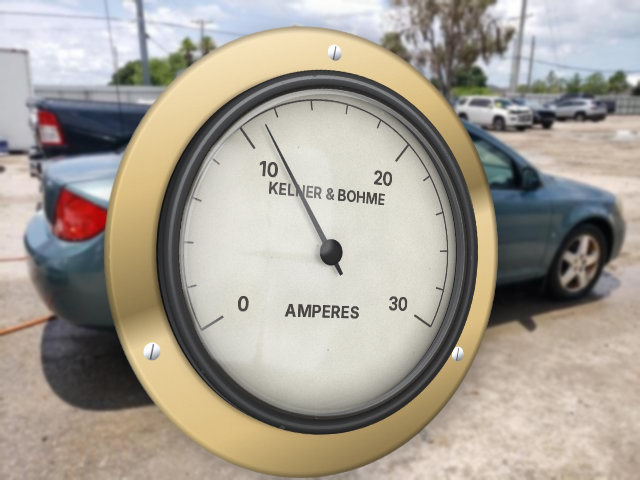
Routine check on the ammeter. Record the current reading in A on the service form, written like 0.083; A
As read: 11; A
